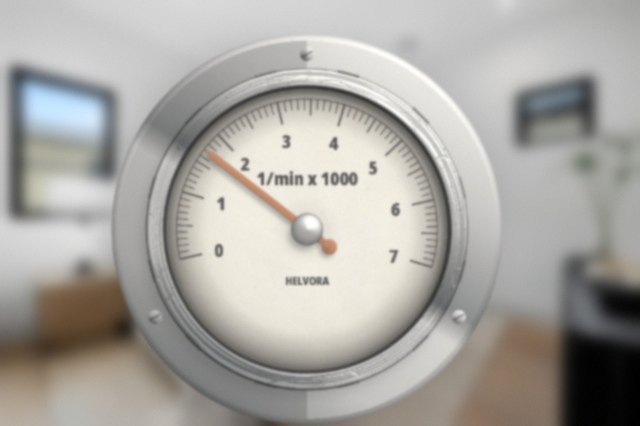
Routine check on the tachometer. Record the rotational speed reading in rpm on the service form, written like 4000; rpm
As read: 1700; rpm
